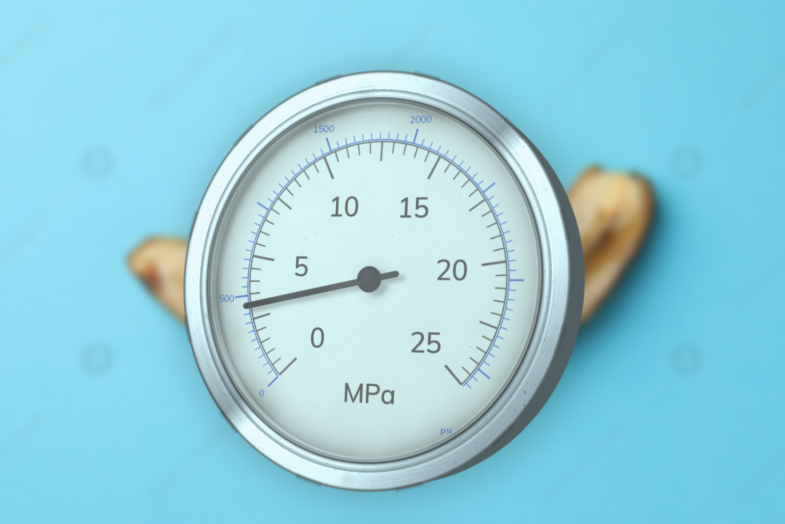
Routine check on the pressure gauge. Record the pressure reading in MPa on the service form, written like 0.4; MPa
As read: 3; MPa
